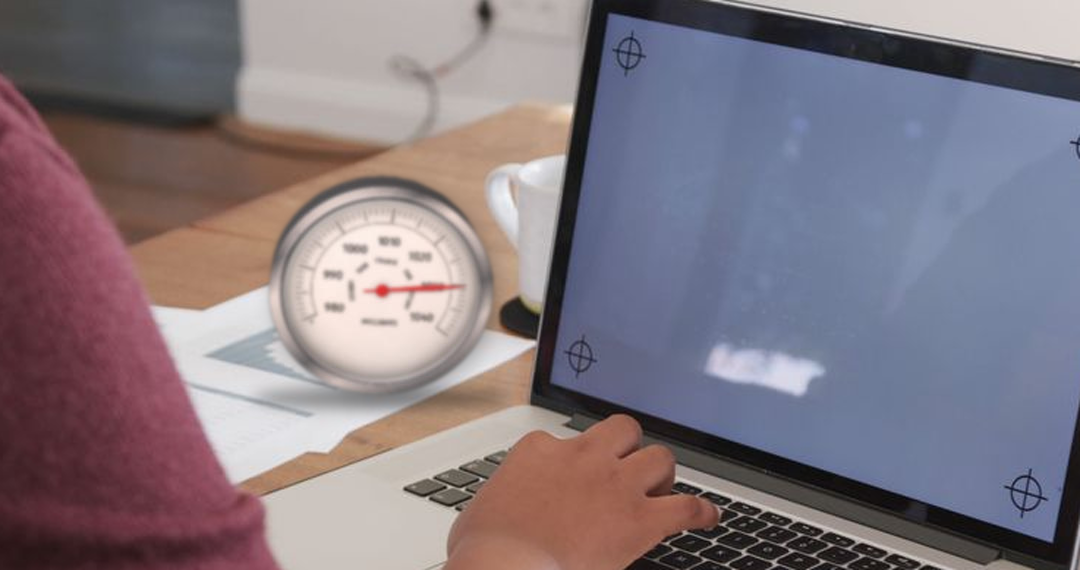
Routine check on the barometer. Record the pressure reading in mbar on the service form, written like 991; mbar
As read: 1030; mbar
